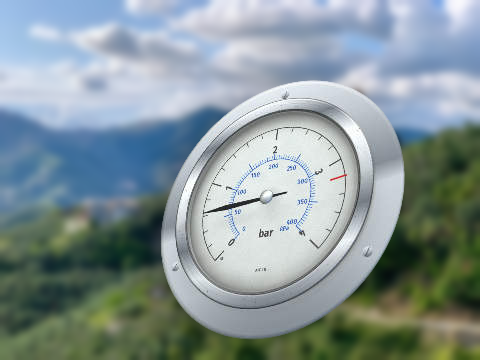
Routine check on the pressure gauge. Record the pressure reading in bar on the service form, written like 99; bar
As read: 0.6; bar
